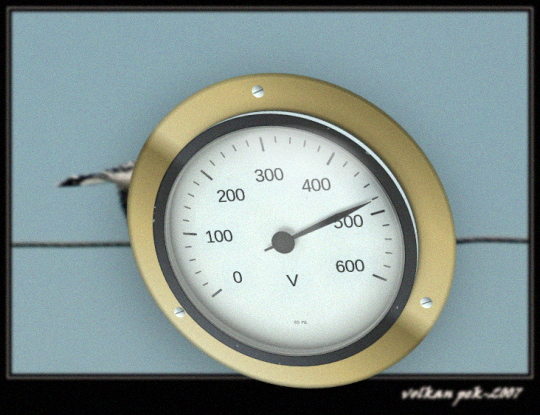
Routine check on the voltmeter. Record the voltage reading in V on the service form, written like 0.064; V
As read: 480; V
